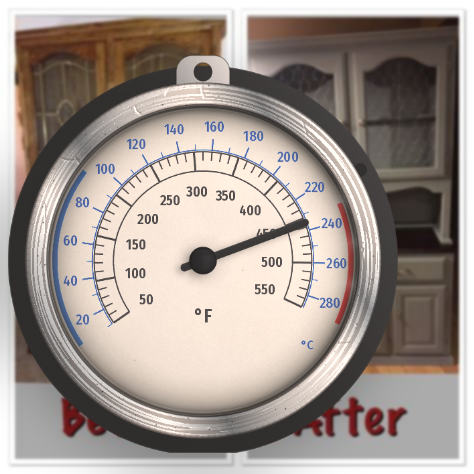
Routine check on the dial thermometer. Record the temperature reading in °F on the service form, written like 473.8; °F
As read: 455; °F
